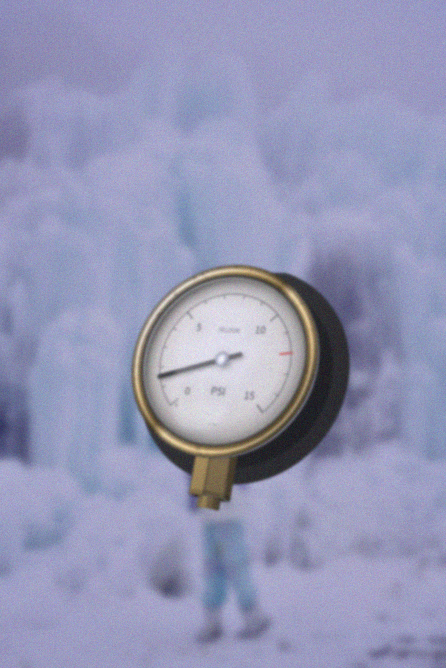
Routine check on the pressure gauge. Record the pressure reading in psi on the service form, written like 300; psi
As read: 1.5; psi
